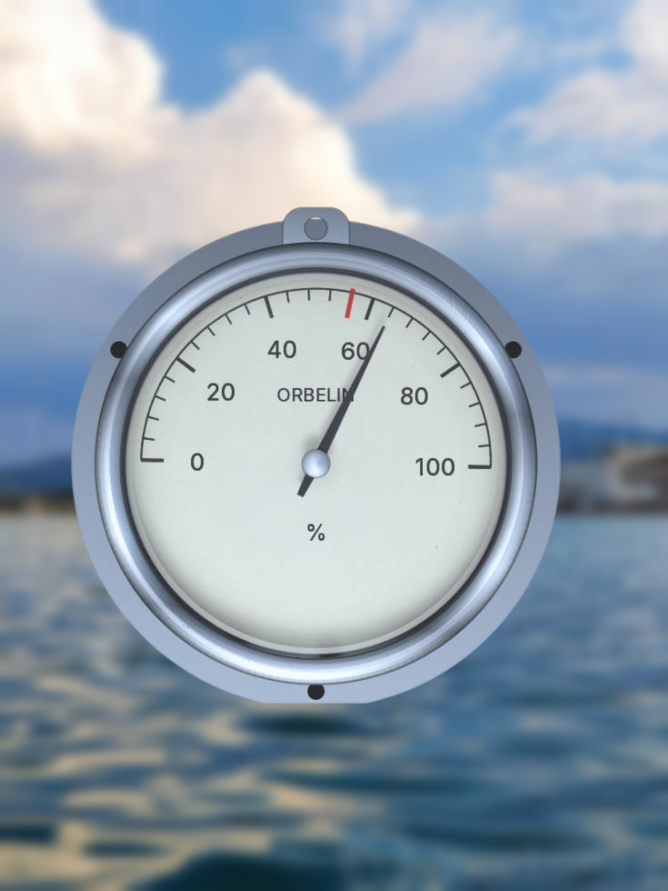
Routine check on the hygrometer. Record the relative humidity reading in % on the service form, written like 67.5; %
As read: 64; %
